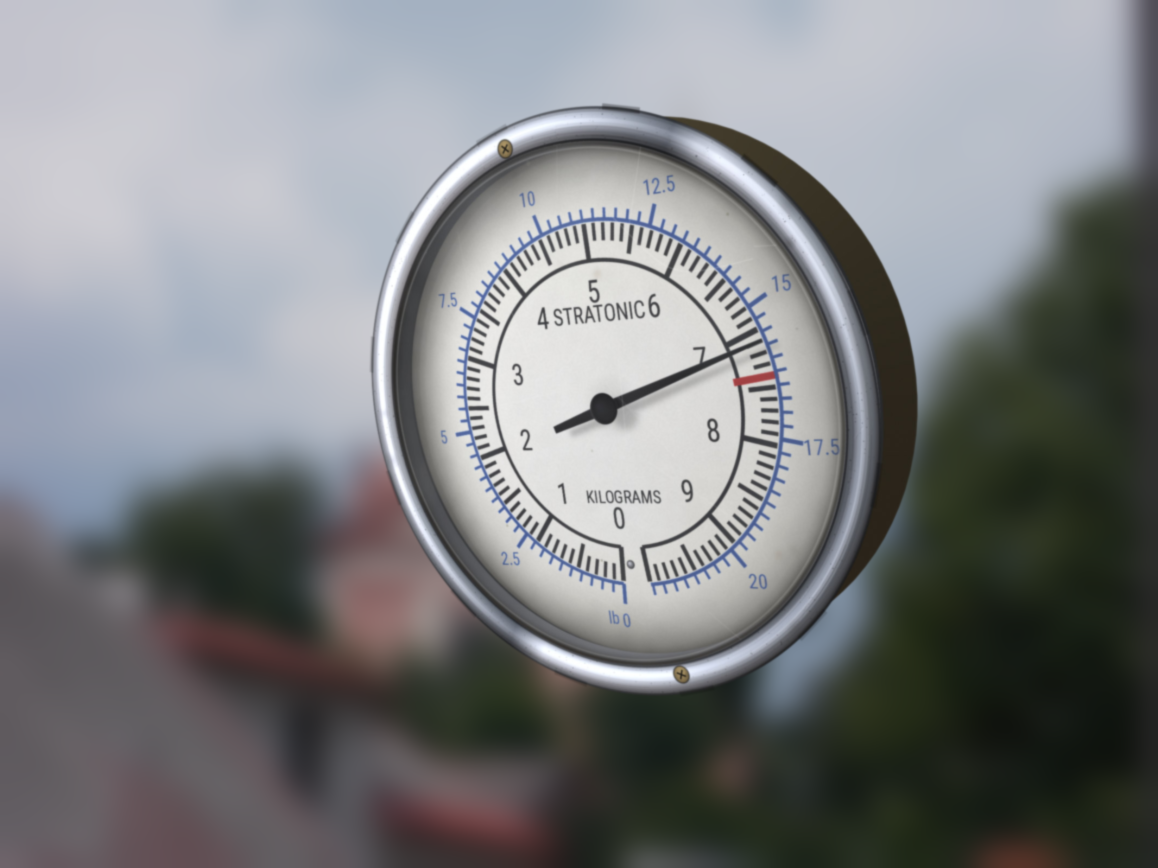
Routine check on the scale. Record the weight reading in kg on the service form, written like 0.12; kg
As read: 7.1; kg
